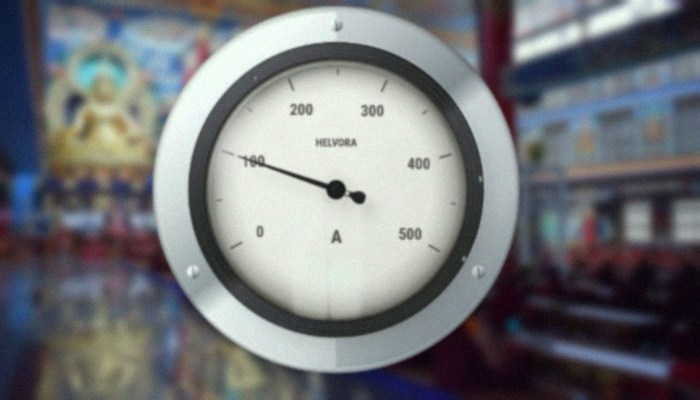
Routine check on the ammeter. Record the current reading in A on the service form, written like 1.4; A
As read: 100; A
